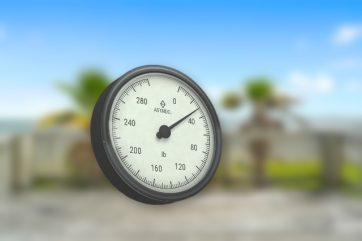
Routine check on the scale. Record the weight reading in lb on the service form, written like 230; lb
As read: 30; lb
